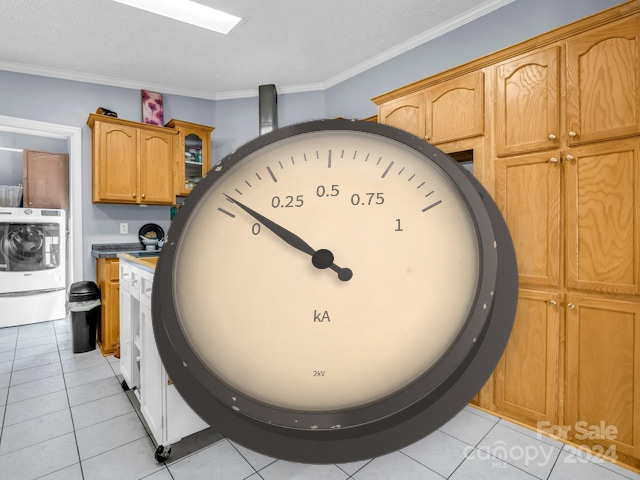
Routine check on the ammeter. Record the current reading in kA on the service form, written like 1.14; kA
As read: 0.05; kA
